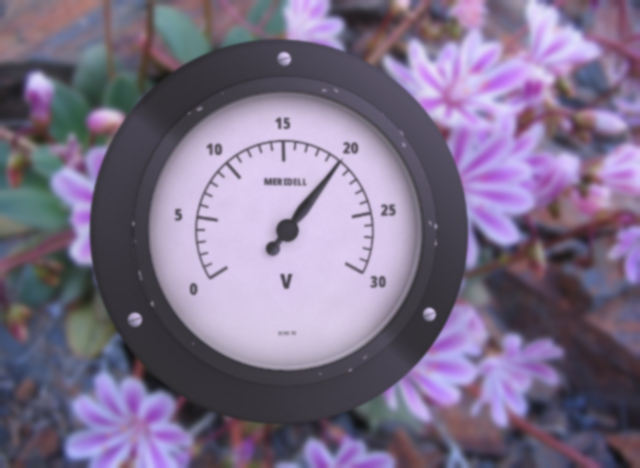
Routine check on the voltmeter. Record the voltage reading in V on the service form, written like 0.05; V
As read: 20; V
